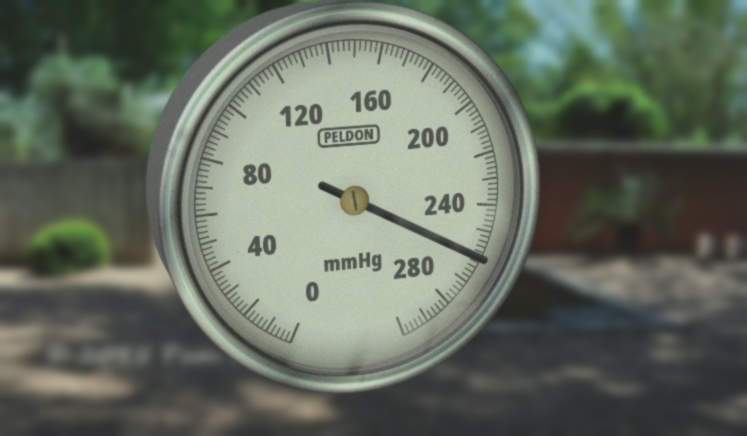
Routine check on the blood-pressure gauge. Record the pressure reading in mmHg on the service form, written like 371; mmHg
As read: 260; mmHg
